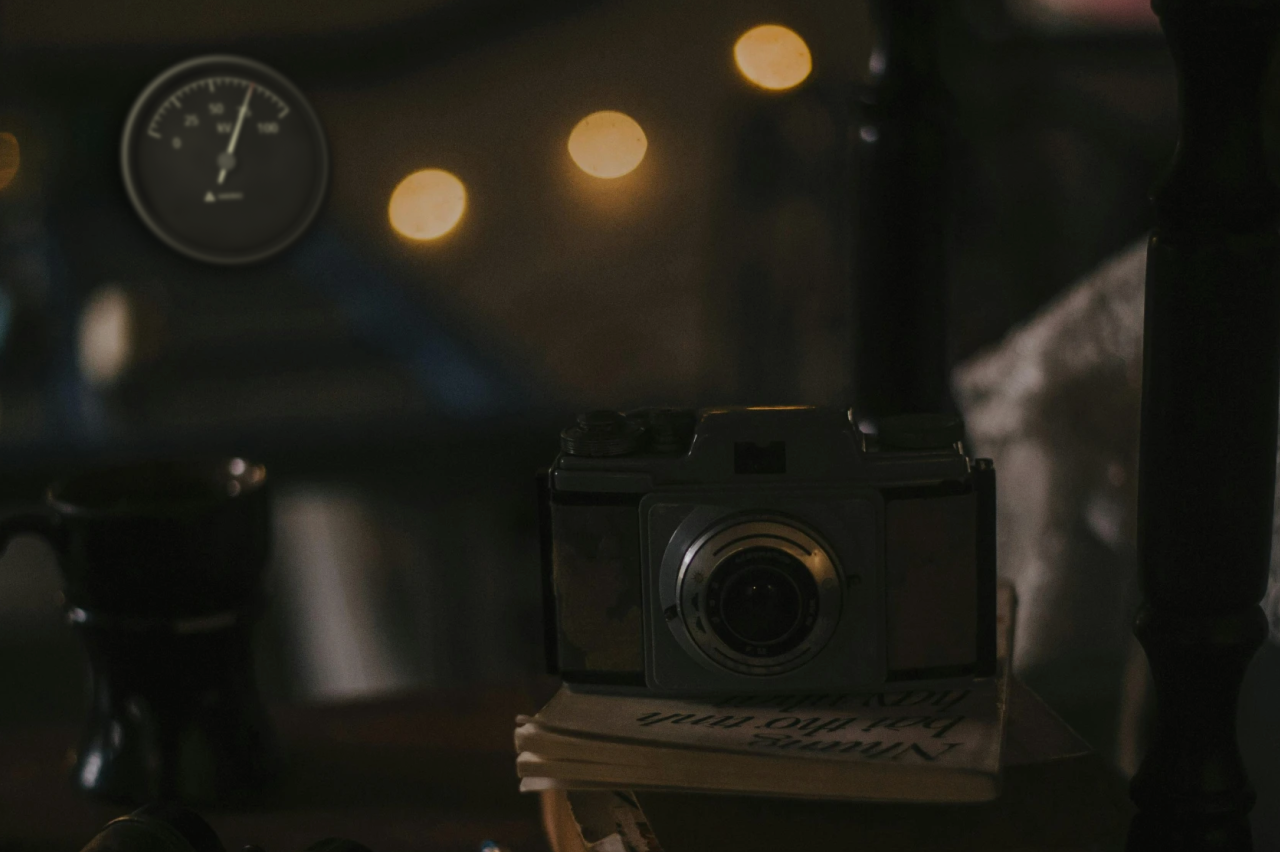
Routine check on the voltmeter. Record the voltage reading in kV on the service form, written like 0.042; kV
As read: 75; kV
